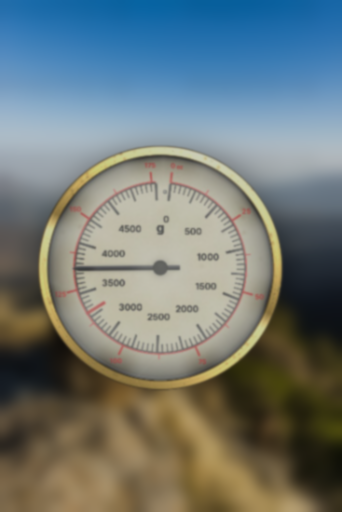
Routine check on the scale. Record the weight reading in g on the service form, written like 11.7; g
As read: 3750; g
